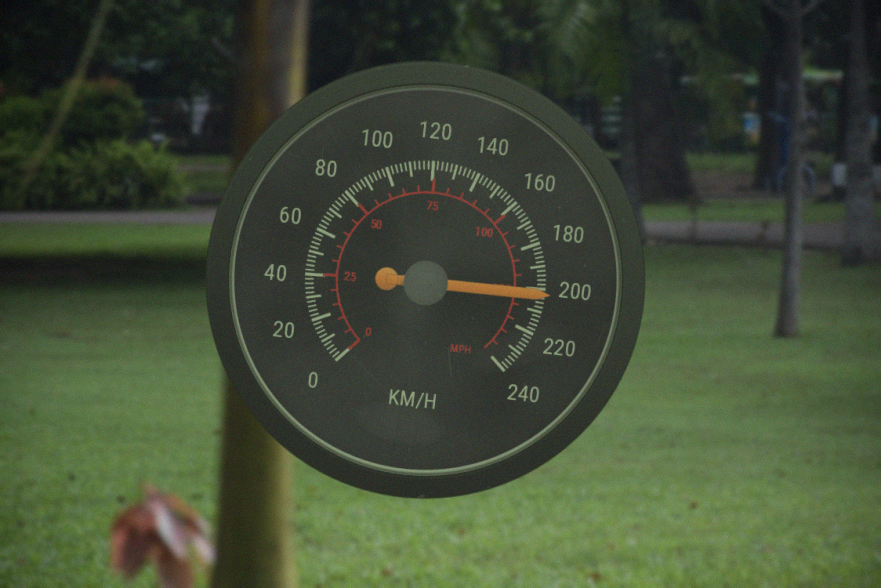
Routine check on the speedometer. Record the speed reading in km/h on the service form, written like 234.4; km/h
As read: 202; km/h
